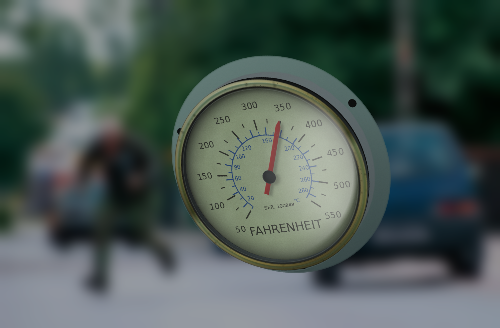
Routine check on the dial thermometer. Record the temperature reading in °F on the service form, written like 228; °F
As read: 350; °F
